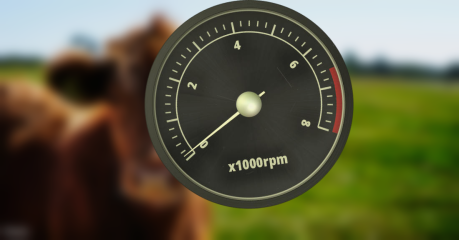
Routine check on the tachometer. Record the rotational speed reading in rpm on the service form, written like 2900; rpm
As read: 100; rpm
